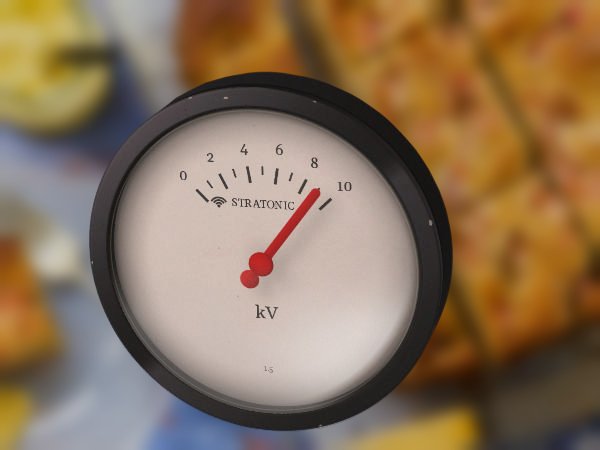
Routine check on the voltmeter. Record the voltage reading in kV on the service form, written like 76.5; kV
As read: 9; kV
